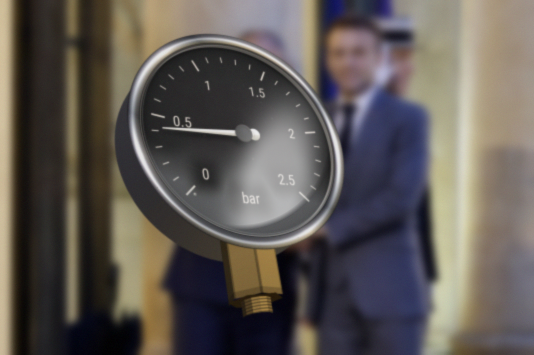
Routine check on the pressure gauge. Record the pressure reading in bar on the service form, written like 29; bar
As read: 0.4; bar
